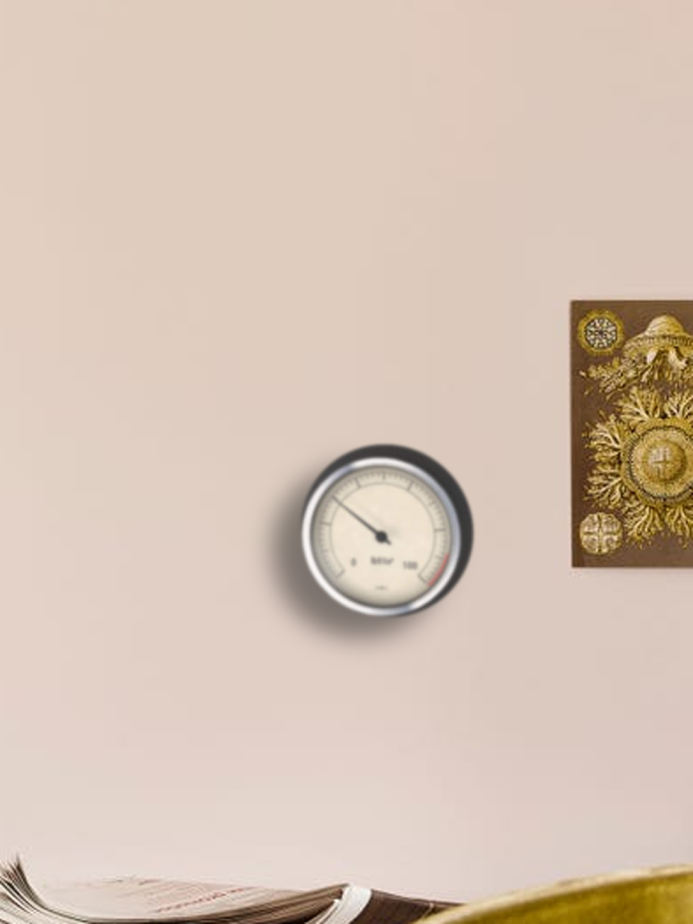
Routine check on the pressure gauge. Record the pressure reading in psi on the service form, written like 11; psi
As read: 30; psi
